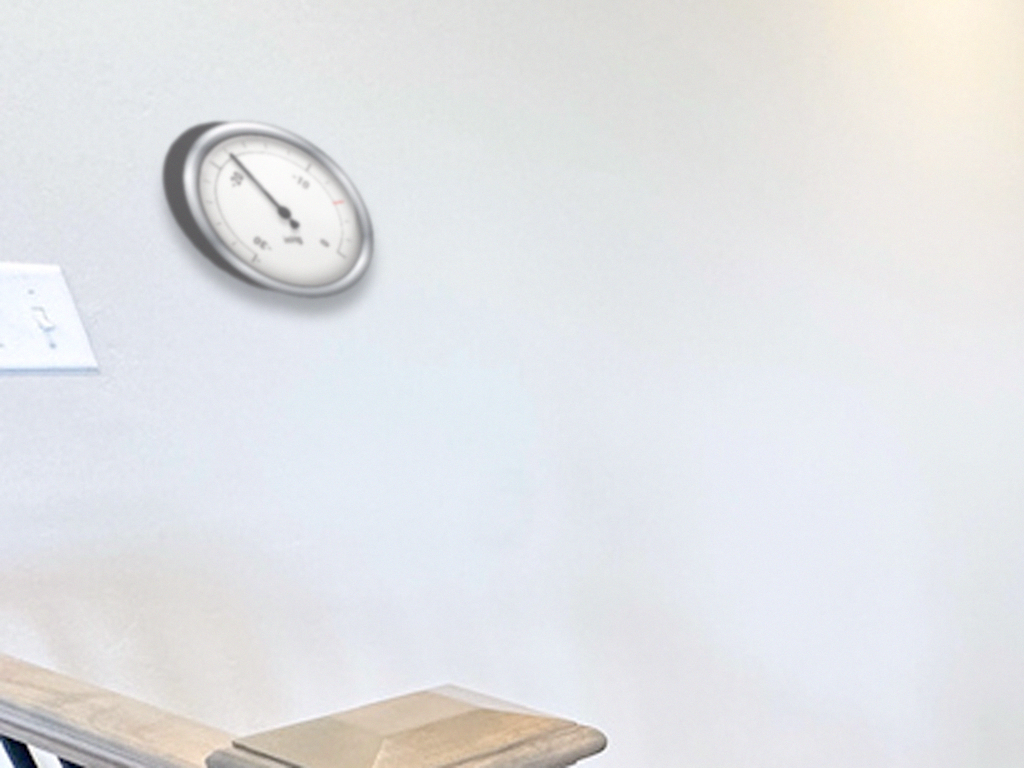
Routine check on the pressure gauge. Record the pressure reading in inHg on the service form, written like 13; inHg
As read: -18; inHg
